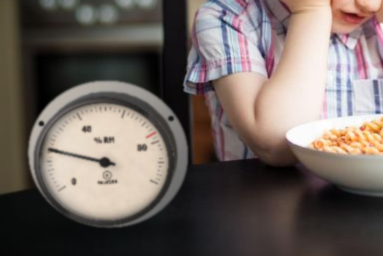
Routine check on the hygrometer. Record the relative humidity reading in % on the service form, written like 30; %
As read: 20; %
